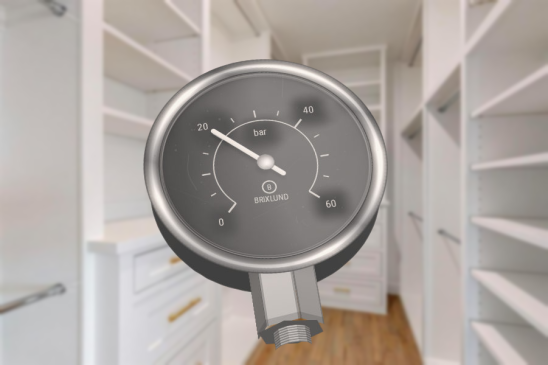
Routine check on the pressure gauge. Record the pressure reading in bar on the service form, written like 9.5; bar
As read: 20; bar
